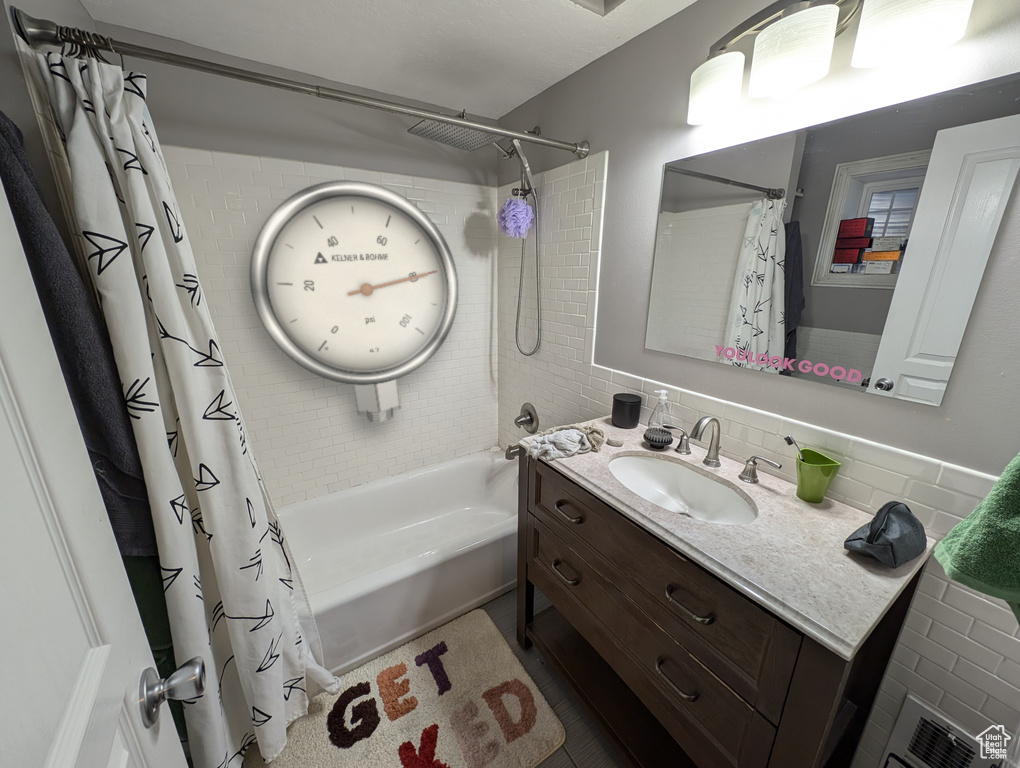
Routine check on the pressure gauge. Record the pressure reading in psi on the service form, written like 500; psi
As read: 80; psi
